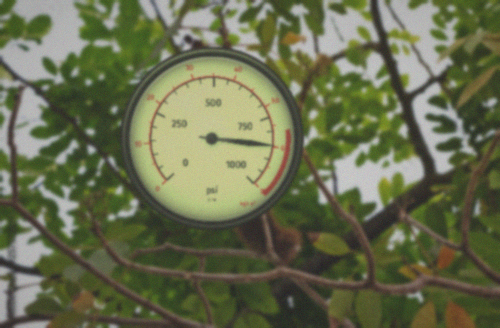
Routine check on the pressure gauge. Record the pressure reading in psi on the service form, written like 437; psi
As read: 850; psi
